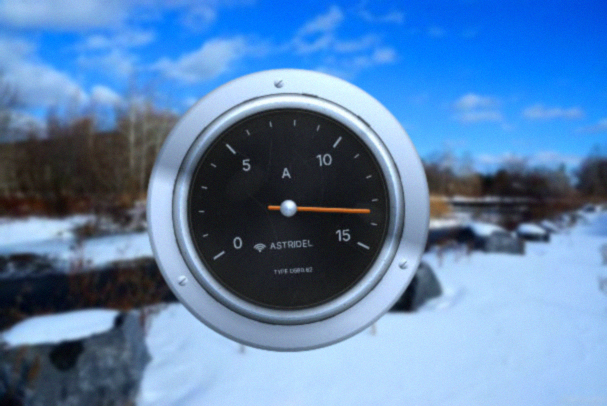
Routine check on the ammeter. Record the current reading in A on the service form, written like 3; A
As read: 13.5; A
